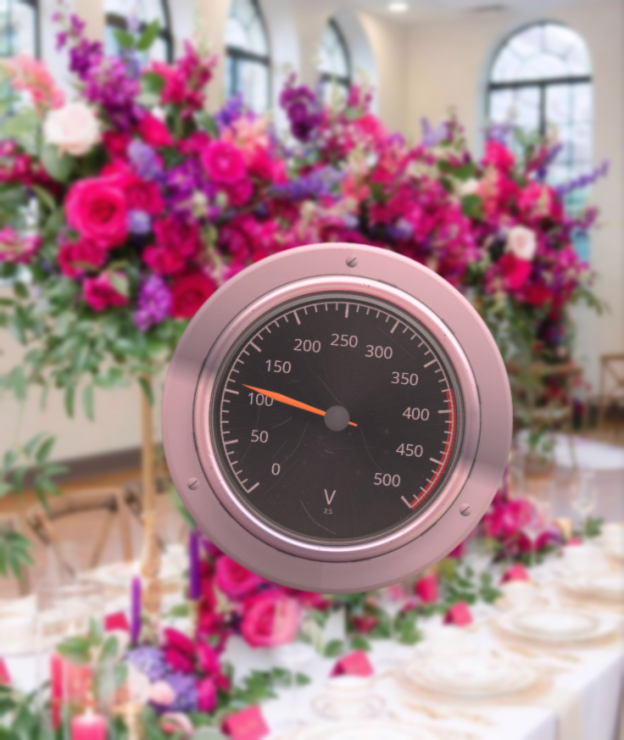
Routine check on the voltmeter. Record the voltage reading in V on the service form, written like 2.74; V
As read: 110; V
